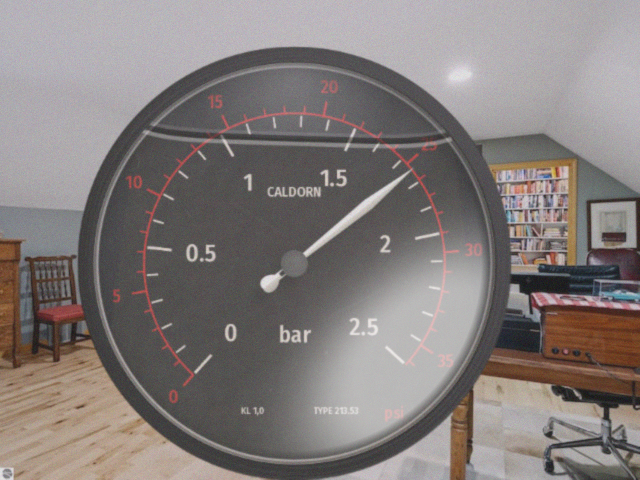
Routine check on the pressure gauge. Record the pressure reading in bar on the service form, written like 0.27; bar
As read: 1.75; bar
